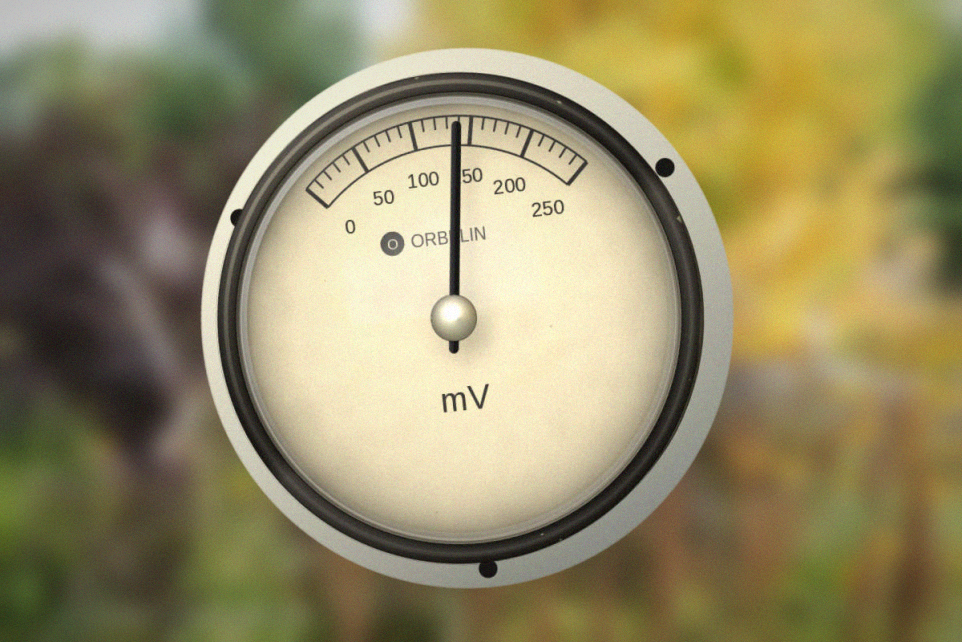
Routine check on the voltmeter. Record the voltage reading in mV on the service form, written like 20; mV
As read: 140; mV
